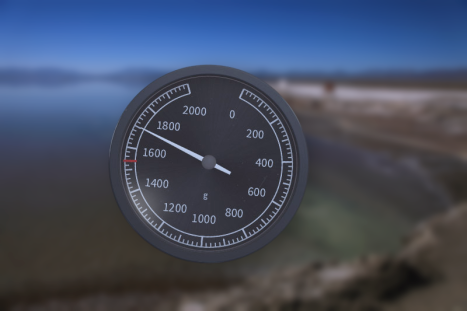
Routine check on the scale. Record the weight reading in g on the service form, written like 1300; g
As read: 1700; g
